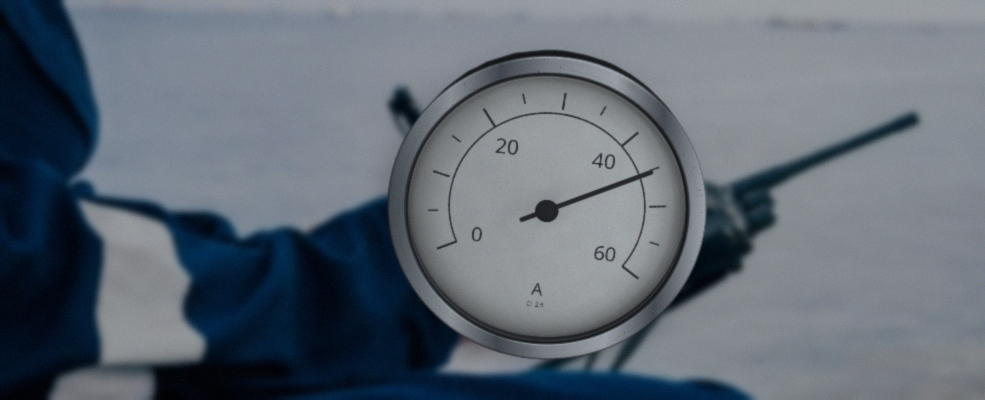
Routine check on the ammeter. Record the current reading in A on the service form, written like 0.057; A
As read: 45; A
